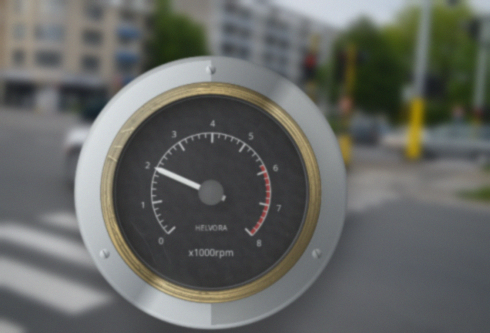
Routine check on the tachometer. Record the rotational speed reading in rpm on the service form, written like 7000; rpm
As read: 2000; rpm
